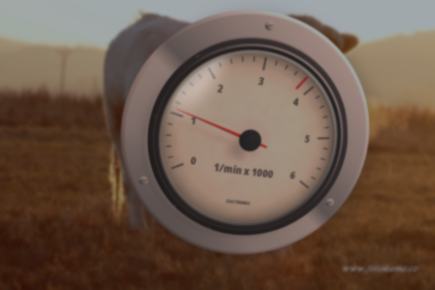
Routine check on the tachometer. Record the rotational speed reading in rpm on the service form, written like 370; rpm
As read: 1100; rpm
